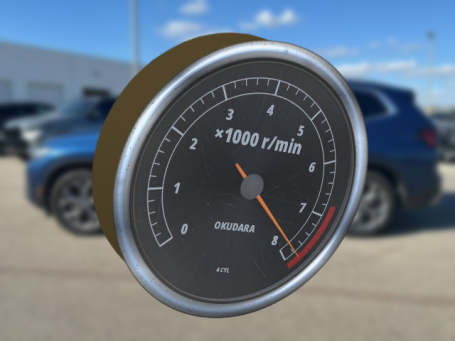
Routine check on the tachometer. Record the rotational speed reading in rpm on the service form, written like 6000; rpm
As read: 7800; rpm
